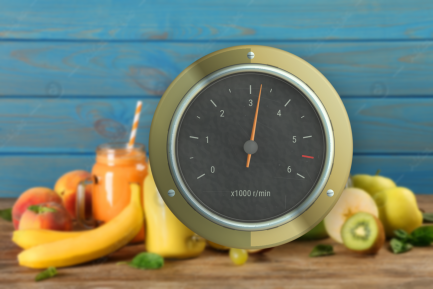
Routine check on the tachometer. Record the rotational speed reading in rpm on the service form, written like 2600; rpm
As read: 3250; rpm
